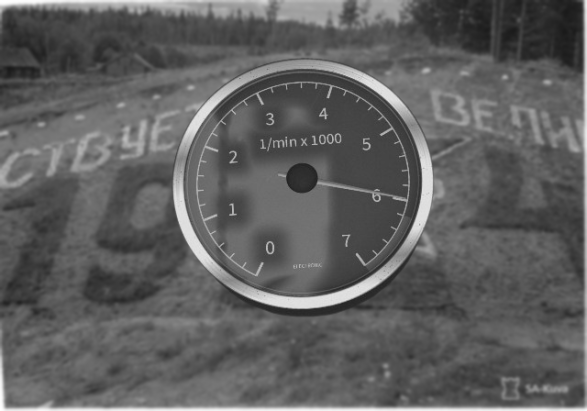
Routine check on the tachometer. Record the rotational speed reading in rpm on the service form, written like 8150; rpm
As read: 6000; rpm
